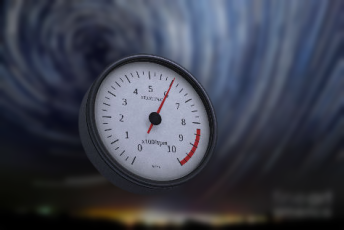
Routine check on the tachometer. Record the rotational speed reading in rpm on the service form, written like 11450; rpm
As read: 6000; rpm
